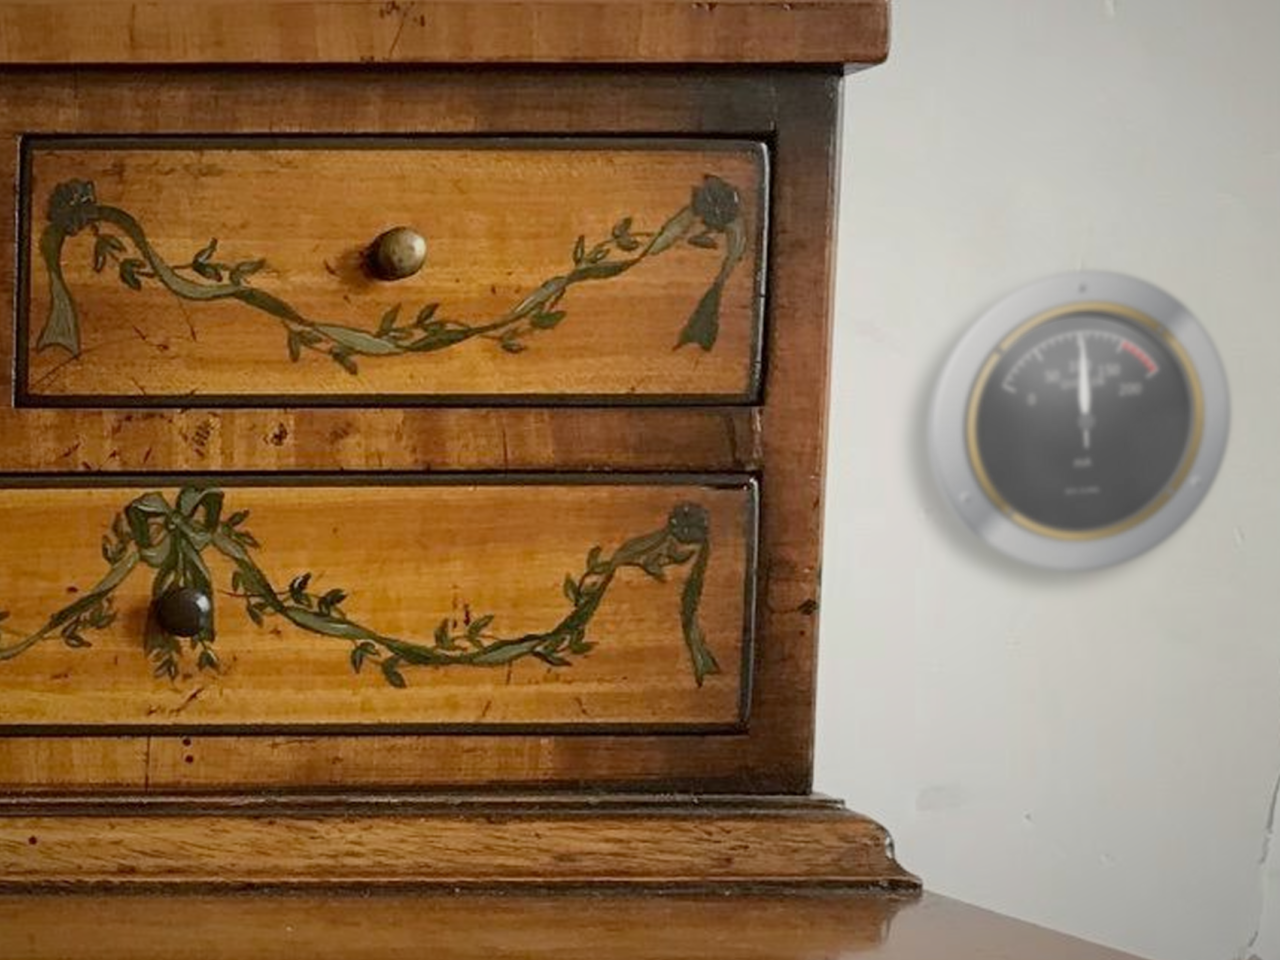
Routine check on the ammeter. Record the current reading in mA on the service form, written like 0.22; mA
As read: 100; mA
